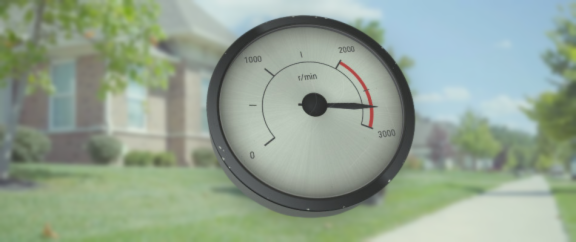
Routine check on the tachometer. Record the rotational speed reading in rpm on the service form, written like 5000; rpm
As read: 2750; rpm
